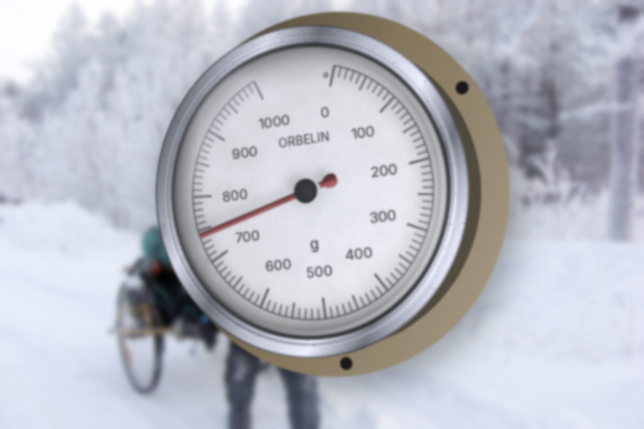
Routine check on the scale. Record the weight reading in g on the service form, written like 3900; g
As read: 740; g
